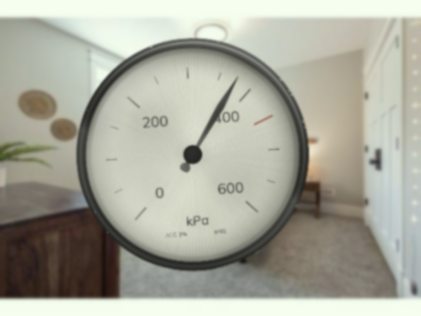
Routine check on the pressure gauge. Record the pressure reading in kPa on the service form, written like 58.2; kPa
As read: 375; kPa
